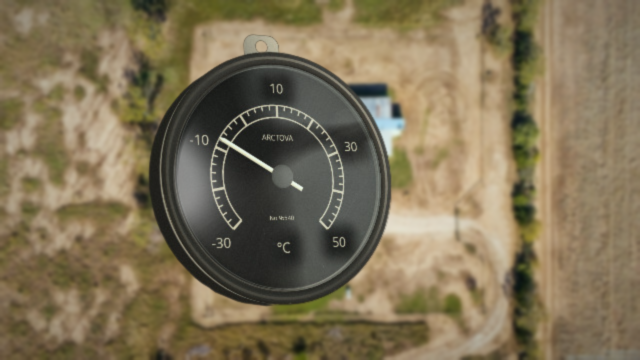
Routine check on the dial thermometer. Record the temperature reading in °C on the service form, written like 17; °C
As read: -8; °C
